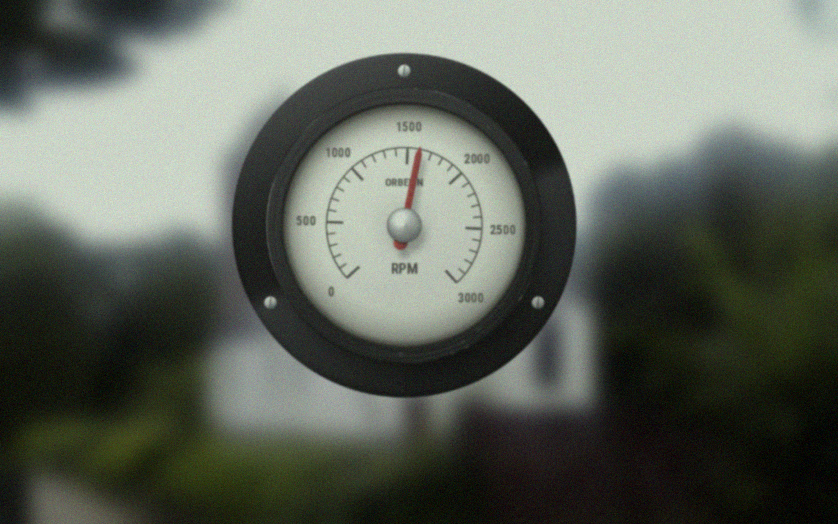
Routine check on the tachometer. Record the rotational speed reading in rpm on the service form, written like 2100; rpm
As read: 1600; rpm
